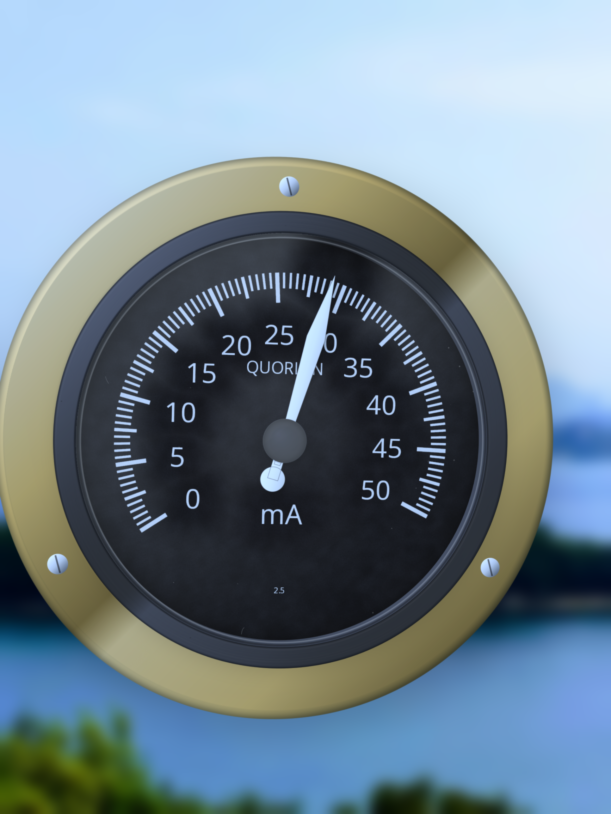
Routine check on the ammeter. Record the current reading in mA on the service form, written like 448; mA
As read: 29; mA
